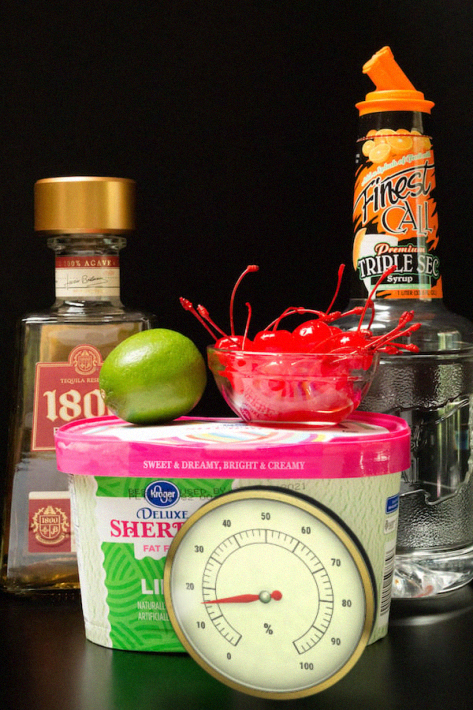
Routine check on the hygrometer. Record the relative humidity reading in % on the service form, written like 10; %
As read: 16; %
